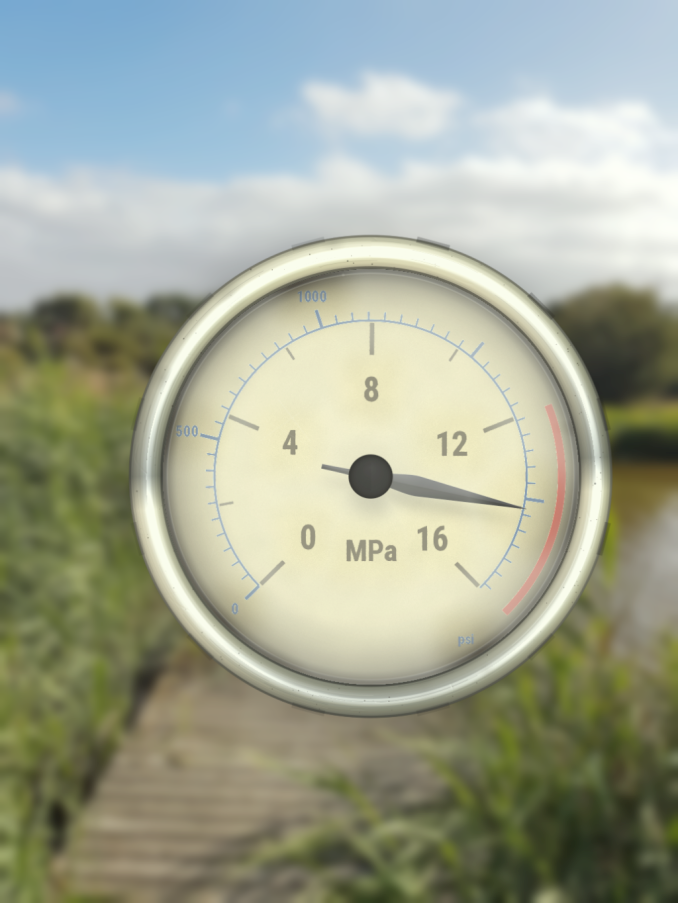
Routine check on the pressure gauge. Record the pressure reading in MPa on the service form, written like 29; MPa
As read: 14; MPa
